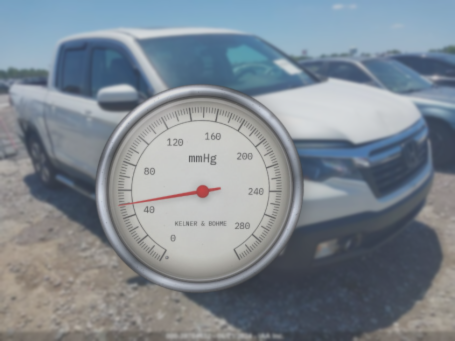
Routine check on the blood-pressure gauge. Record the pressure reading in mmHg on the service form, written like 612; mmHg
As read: 50; mmHg
